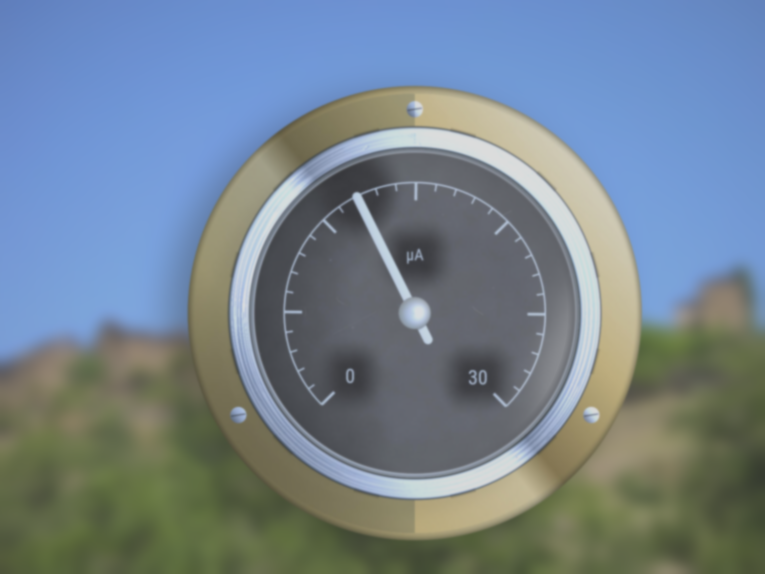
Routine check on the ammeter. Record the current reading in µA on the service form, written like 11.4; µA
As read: 12; µA
